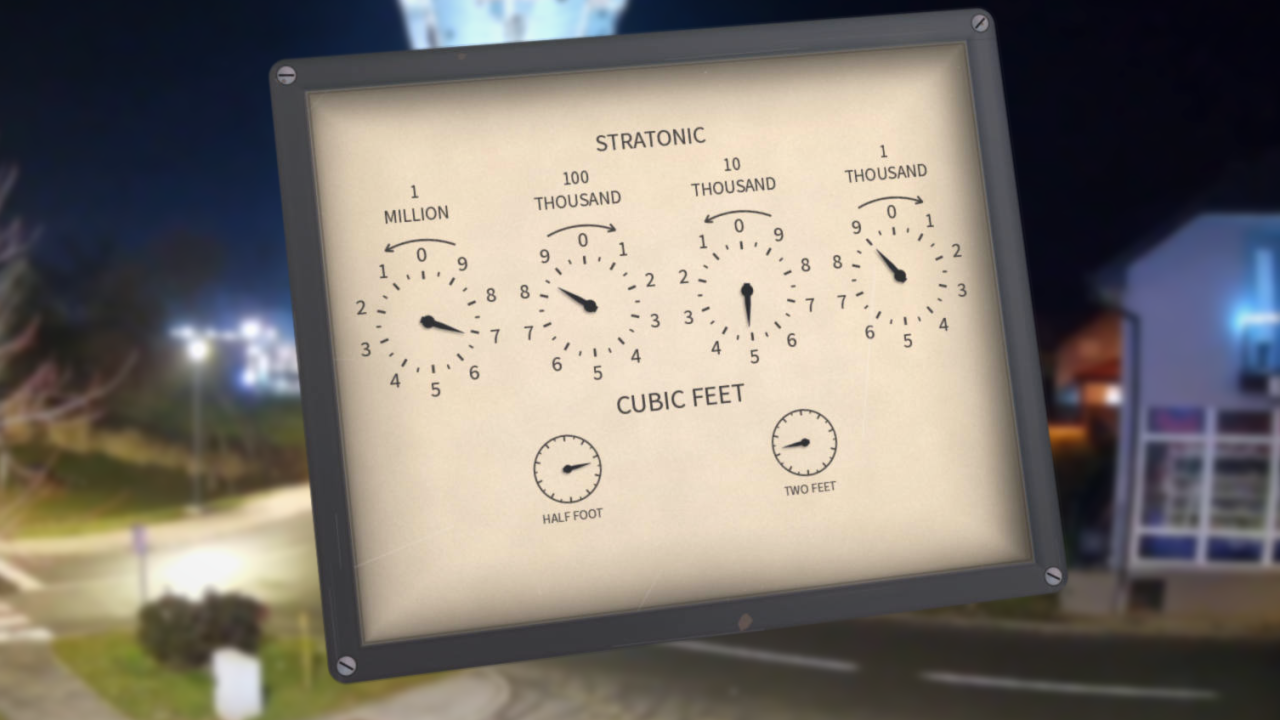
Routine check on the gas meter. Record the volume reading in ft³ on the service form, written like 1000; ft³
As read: 684900; ft³
